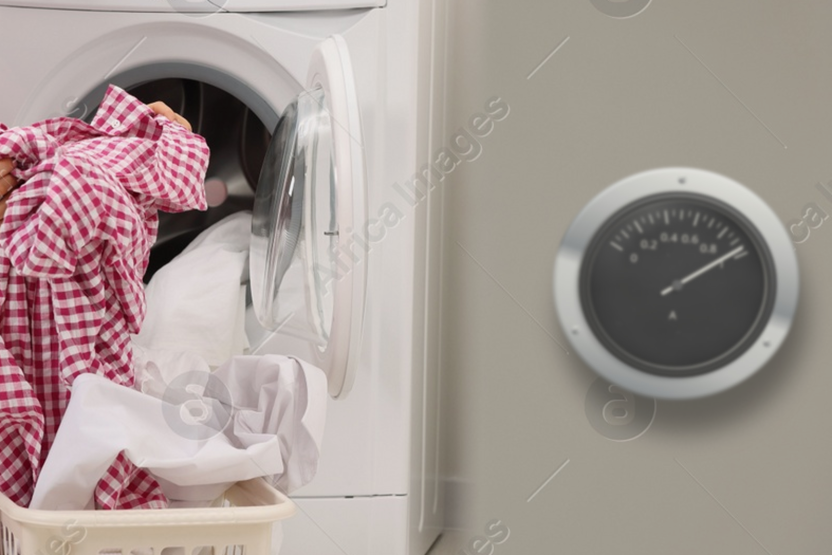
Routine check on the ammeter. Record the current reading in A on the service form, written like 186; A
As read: 0.95; A
